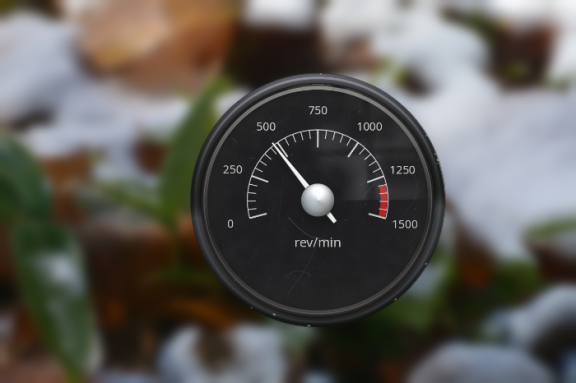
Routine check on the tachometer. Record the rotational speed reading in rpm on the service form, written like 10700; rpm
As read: 475; rpm
